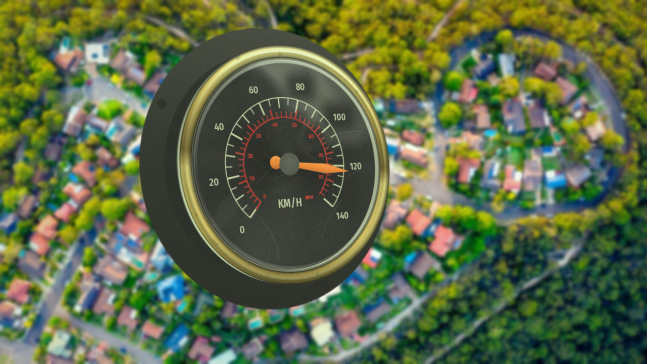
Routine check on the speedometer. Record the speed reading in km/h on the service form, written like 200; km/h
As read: 122.5; km/h
